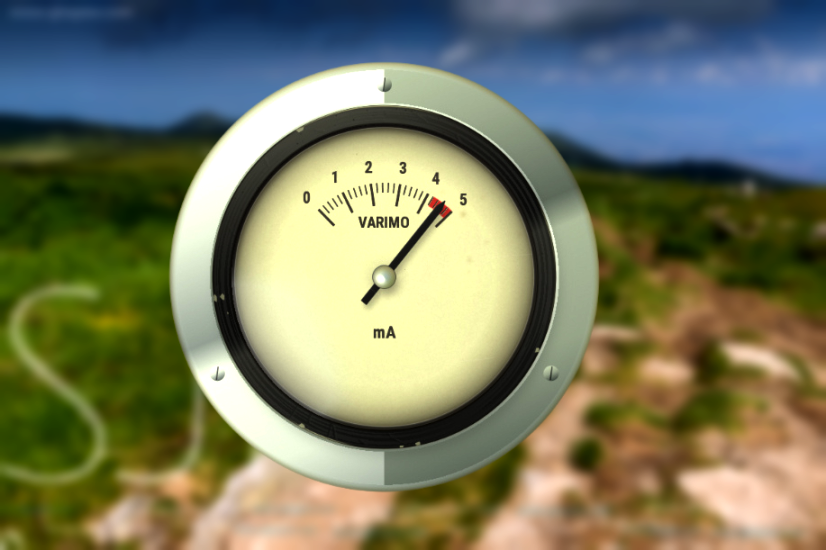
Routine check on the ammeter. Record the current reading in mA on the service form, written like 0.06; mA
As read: 4.6; mA
